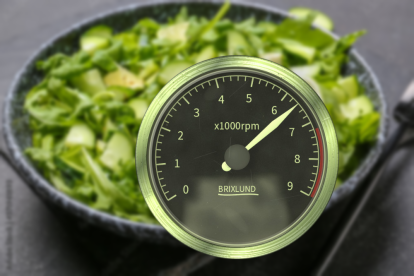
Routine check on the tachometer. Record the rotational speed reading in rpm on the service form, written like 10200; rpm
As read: 6400; rpm
